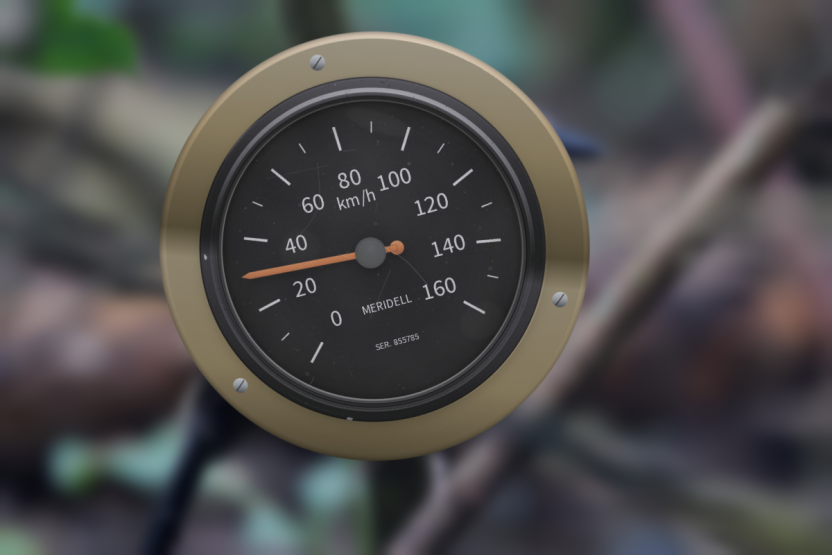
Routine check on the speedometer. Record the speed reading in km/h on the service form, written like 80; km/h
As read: 30; km/h
